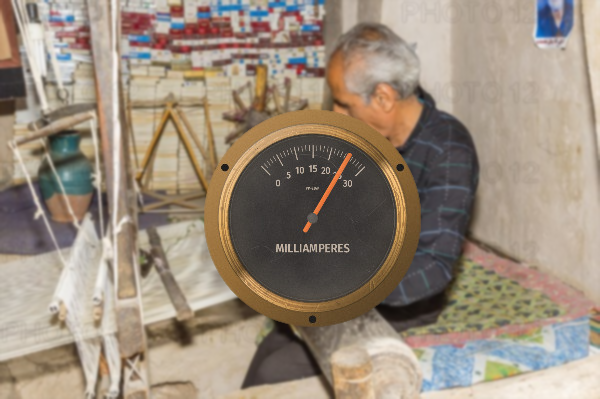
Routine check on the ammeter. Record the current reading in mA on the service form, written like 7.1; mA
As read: 25; mA
